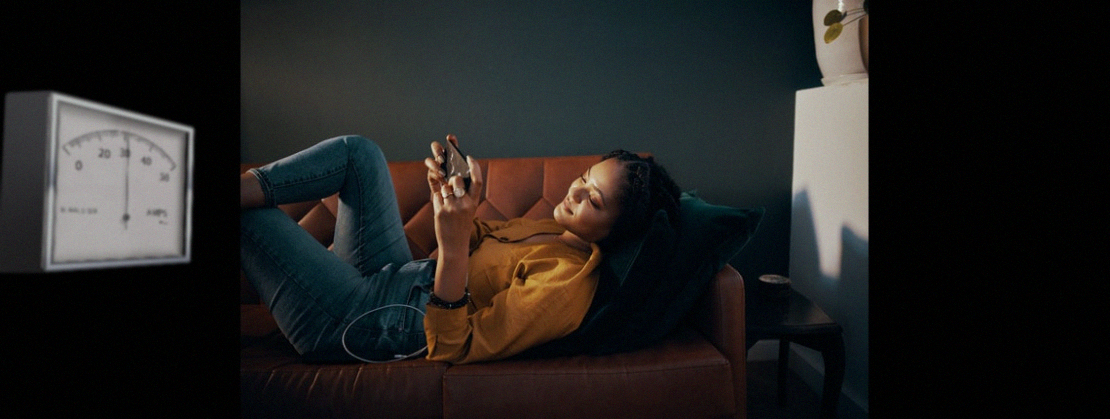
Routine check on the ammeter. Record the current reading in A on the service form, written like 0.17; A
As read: 30; A
